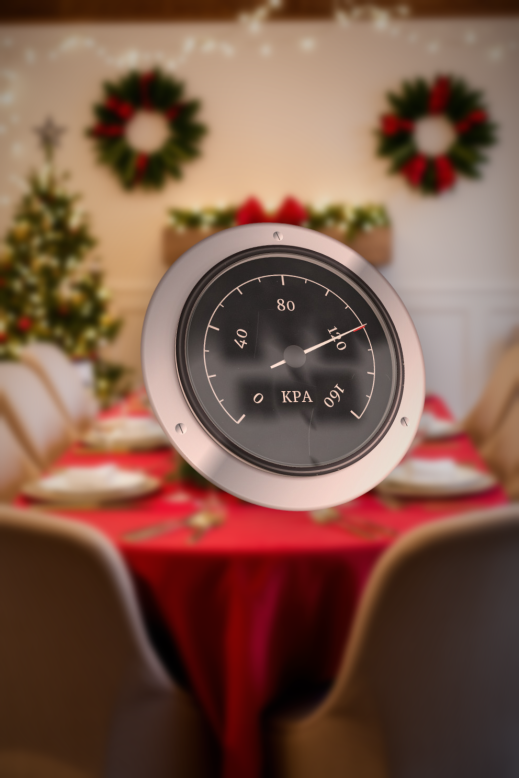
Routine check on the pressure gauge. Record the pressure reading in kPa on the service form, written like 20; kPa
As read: 120; kPa
